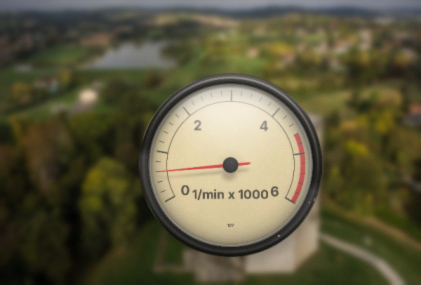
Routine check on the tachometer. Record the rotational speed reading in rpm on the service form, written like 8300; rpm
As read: 600; rpm
